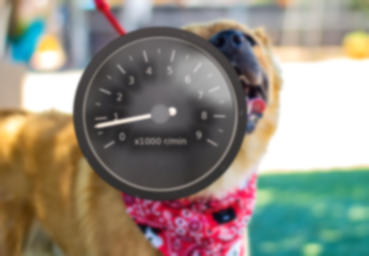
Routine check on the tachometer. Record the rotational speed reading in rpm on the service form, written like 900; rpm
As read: 750; rpm
